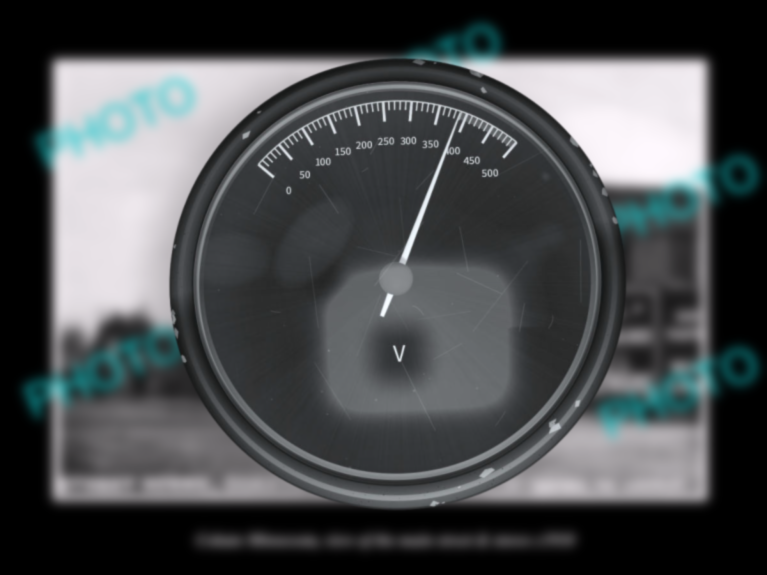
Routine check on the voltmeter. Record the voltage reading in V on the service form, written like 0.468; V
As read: 390; V
